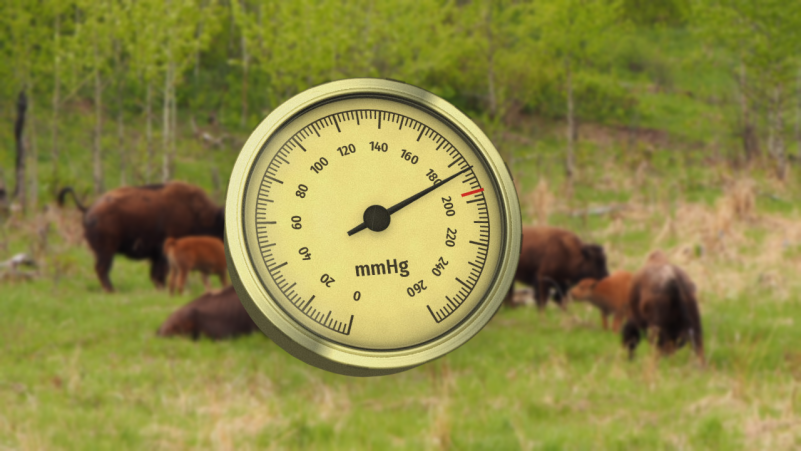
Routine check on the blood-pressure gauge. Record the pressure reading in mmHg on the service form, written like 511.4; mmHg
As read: 186; mmHg
